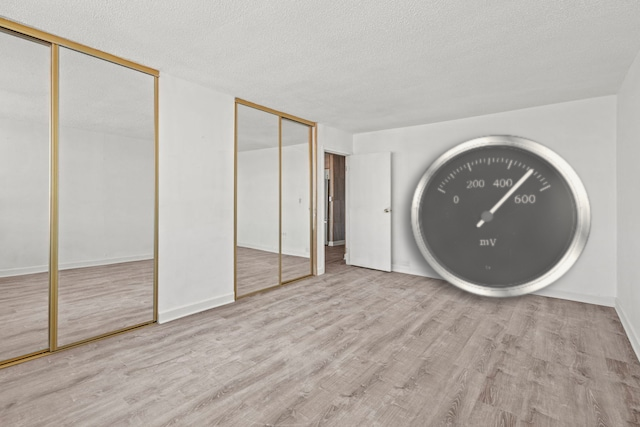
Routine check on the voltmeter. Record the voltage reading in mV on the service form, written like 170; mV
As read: 500; mV
